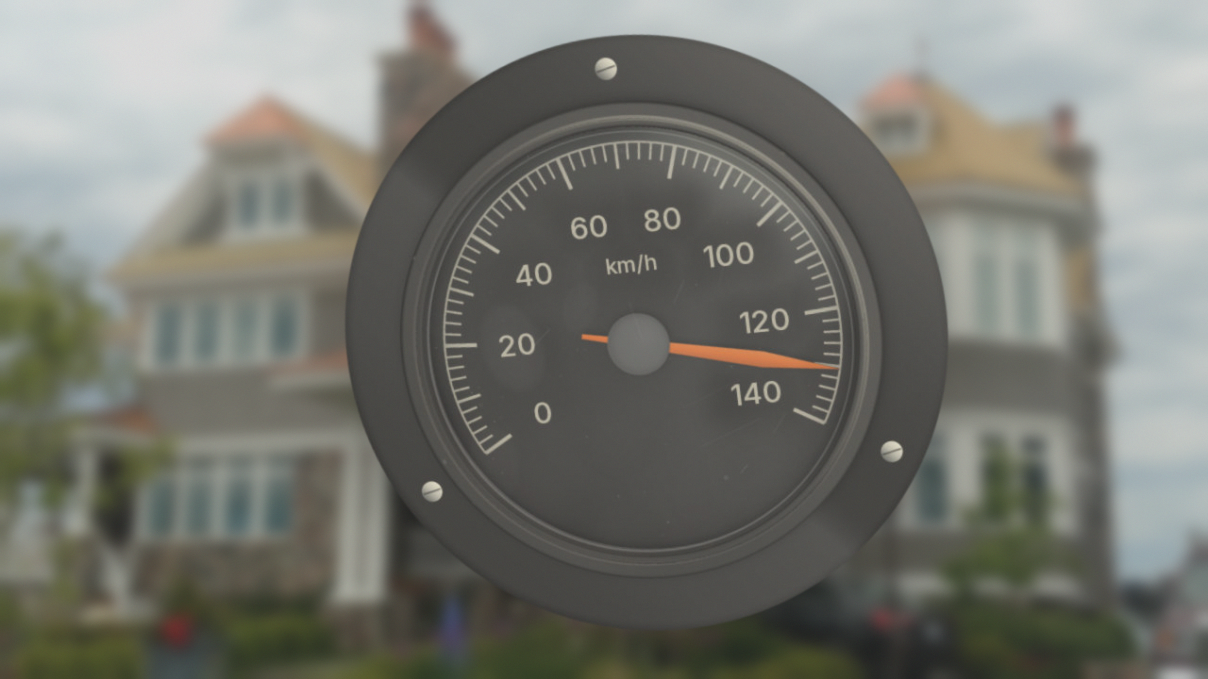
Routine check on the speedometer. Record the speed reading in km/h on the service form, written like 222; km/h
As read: 130; km/h
